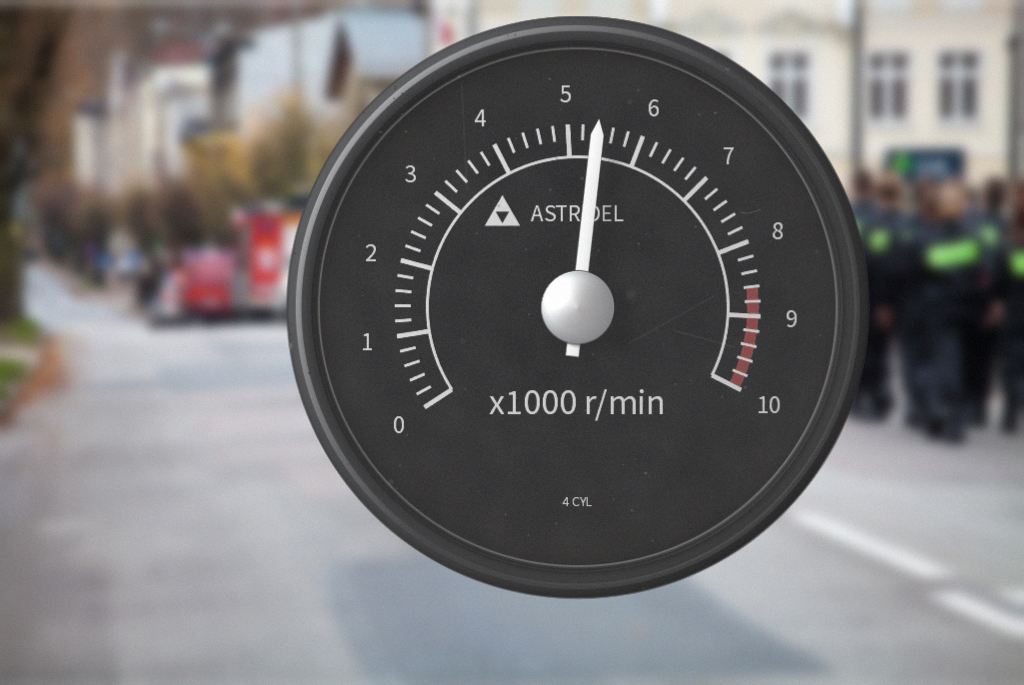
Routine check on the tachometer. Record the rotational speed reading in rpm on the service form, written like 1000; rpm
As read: 5400; rpm
